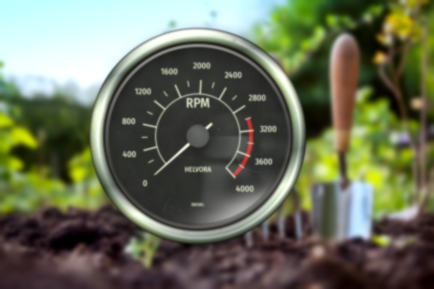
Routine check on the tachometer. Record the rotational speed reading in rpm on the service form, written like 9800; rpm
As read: 0; rpm
